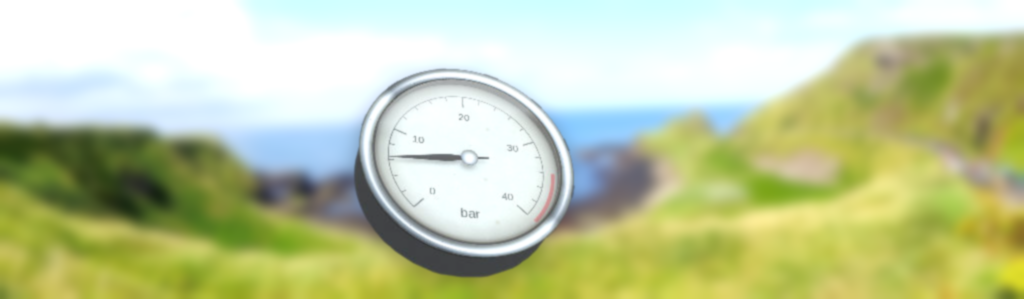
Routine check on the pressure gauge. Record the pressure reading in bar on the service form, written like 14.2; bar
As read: 6; bar
